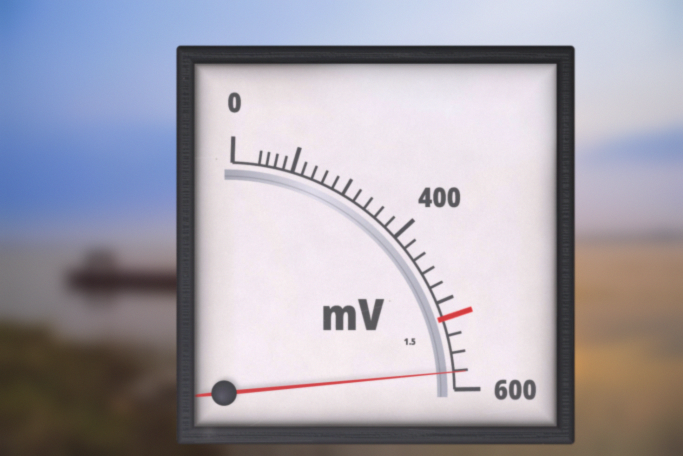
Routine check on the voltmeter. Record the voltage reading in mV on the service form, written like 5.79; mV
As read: 580; mV
